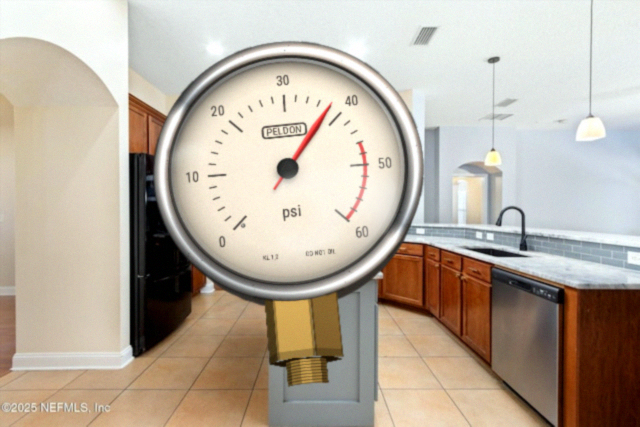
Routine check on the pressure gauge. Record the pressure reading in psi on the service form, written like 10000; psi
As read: 38; psi
